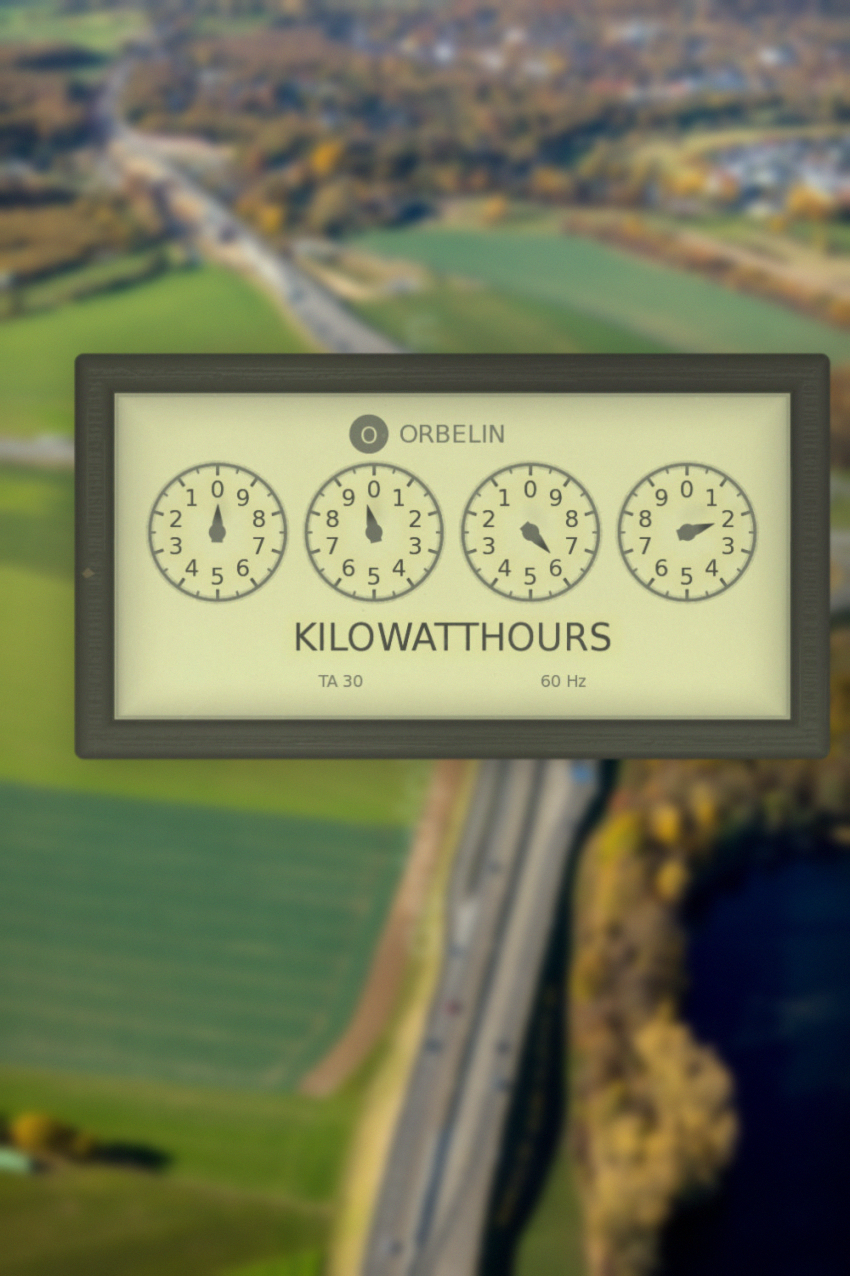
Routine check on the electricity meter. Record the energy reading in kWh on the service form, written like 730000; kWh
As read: 9962; kWh
